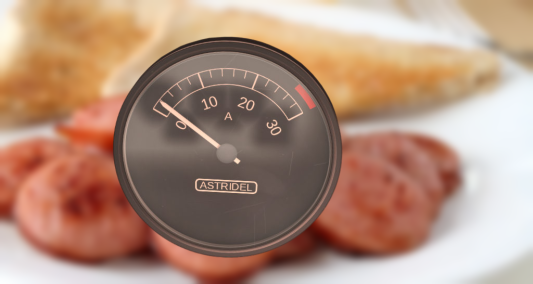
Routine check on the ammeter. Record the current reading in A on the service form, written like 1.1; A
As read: 2; A
